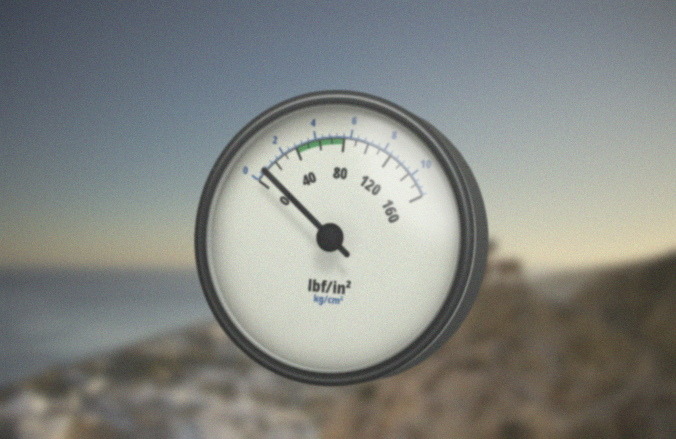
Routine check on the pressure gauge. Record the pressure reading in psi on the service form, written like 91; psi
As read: 10; psi
